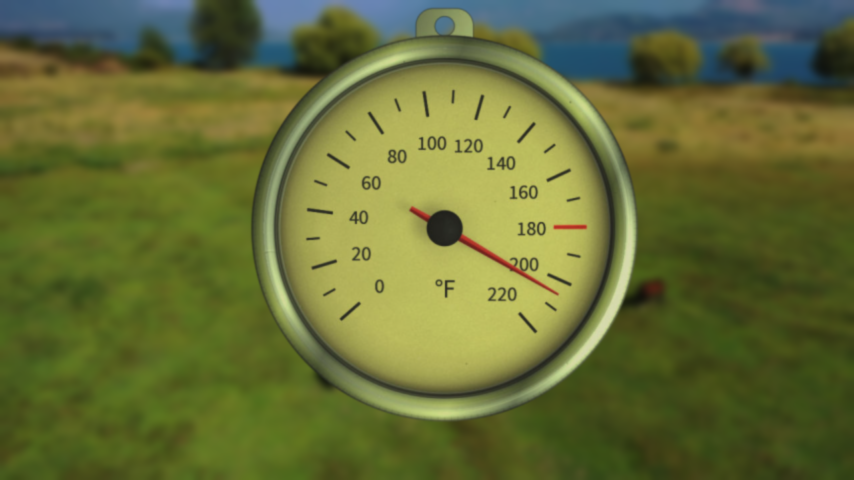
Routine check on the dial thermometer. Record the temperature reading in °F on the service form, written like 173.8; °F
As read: 205; °F
